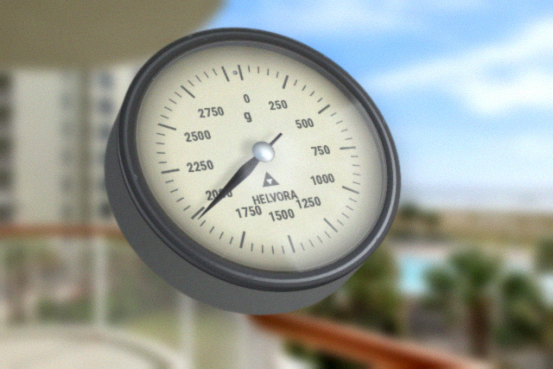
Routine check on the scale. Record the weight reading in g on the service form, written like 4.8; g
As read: 1975; g
